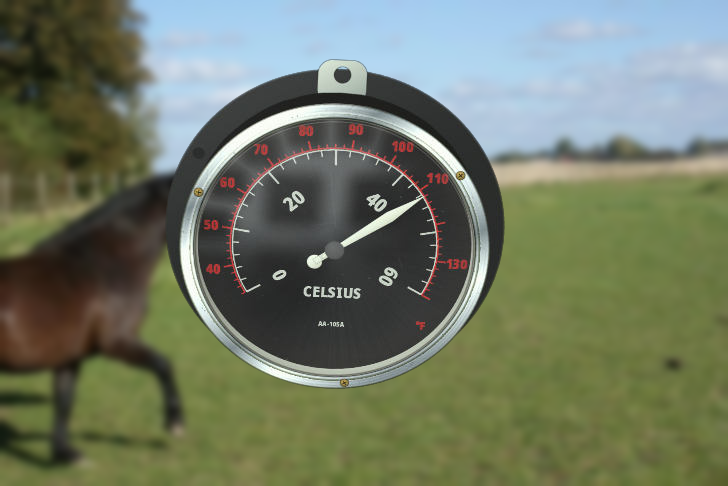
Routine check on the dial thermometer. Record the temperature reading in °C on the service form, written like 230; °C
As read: 44; °C
